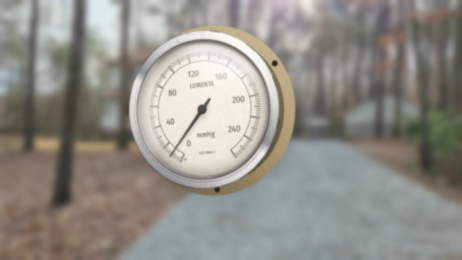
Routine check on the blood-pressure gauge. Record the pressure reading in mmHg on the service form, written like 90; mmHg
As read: 10; mmHg
